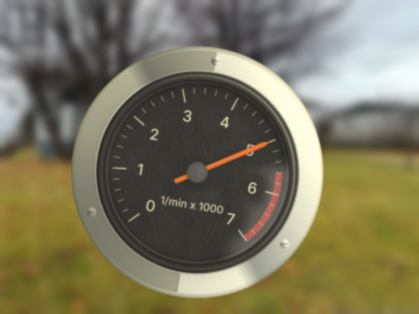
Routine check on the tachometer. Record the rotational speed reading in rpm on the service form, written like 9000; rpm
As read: 5000; rpm
